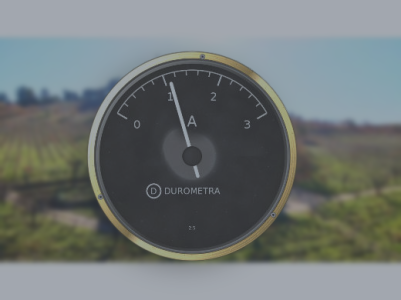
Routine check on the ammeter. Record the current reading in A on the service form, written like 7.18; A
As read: 1.1; A
